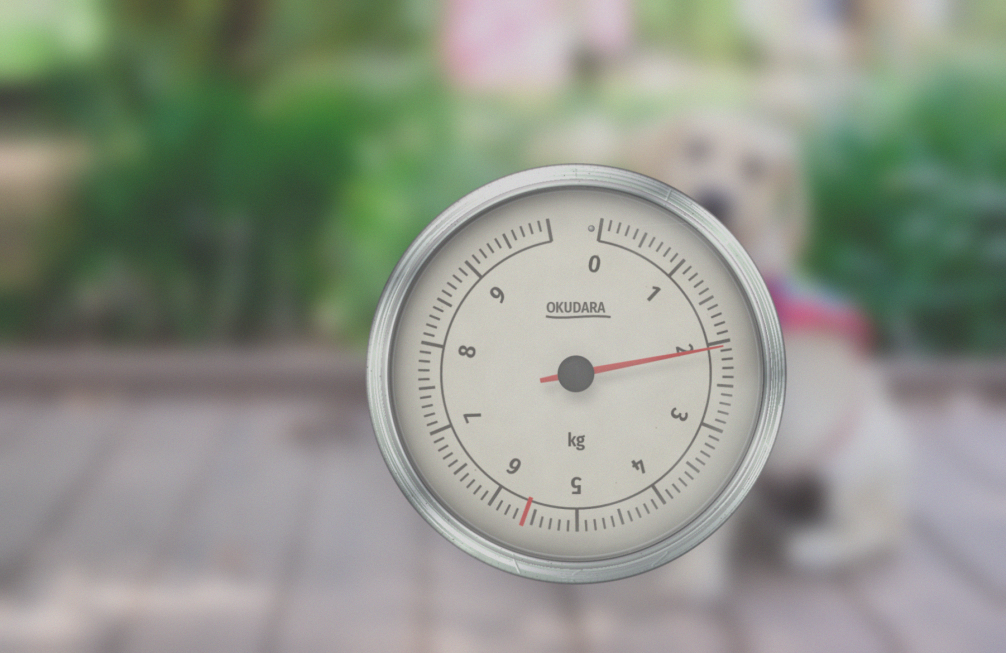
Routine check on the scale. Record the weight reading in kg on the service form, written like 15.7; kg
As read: 2.05; kg
